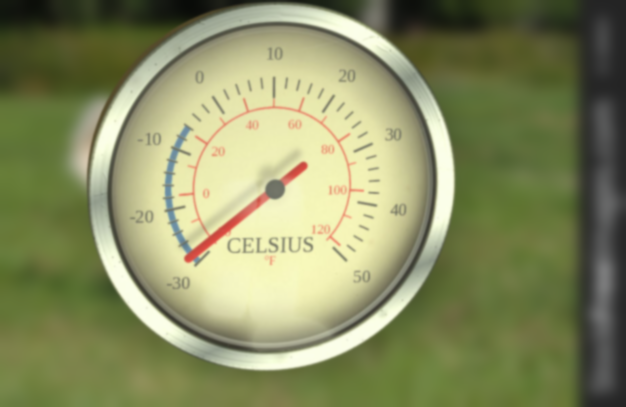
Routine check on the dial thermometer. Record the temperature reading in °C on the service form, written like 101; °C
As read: -28; °C
